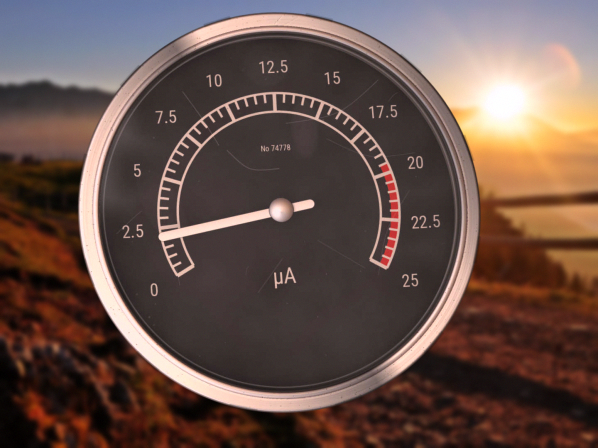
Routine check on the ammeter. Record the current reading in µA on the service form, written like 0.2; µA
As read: 2; µA
